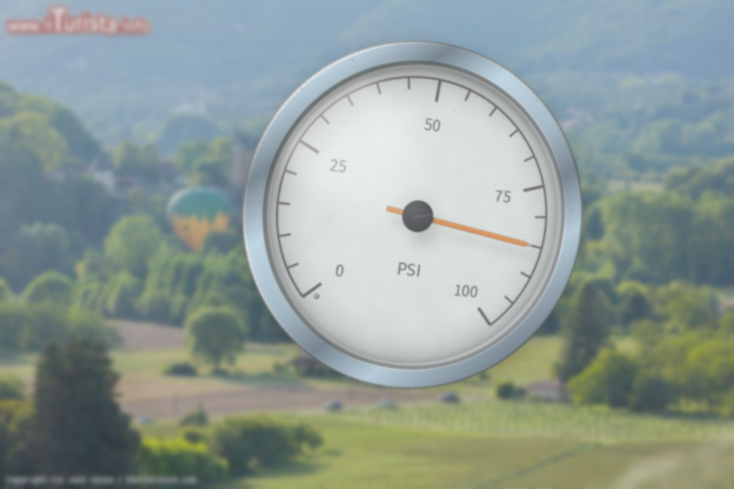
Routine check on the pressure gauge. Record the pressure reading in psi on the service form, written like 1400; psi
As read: 85; psi
